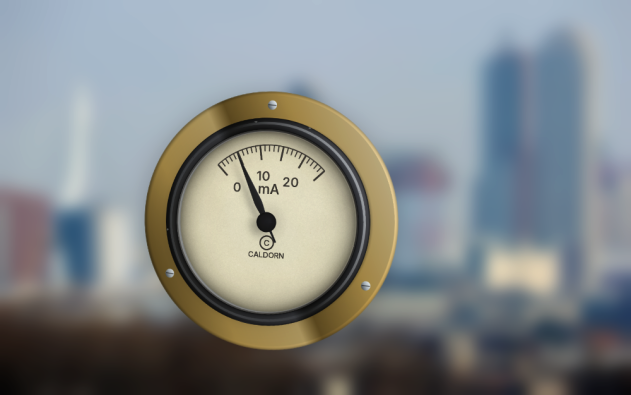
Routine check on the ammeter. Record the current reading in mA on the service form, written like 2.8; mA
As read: 5; mA
